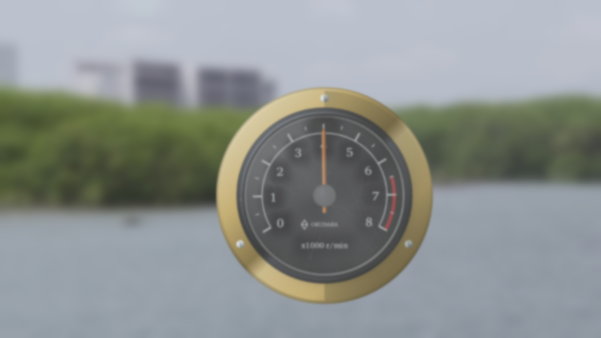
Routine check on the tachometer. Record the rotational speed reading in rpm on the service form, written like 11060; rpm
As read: 4000; rpm
